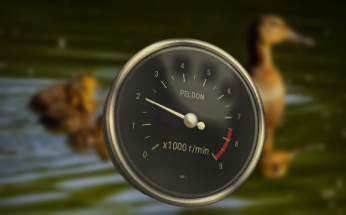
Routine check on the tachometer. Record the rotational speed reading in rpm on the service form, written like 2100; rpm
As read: 2000; rpm
